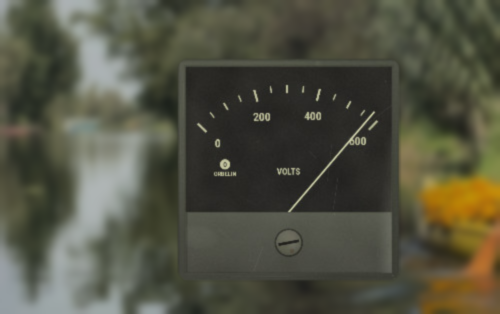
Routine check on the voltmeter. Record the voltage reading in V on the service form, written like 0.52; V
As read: 575; V
